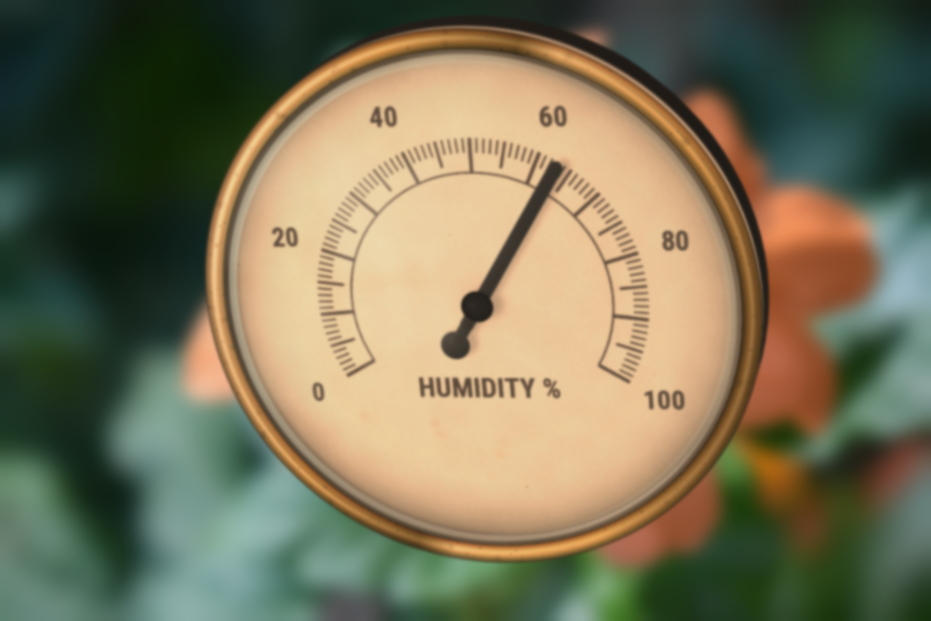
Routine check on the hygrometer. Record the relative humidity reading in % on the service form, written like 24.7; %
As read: 63; %
